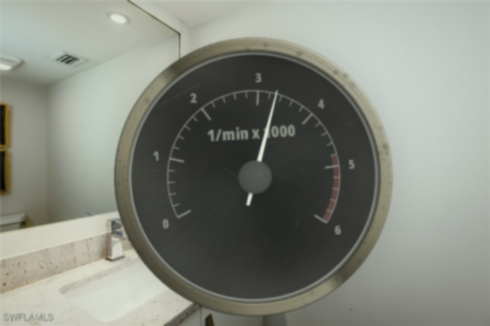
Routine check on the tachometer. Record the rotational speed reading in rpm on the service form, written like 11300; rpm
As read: 3300; rpm
